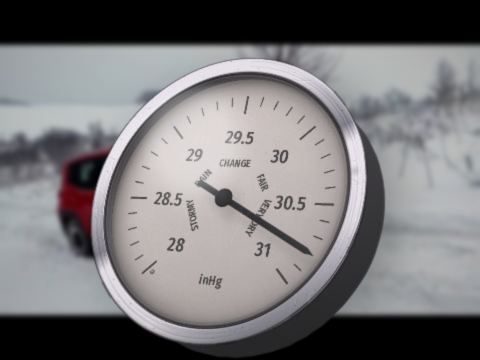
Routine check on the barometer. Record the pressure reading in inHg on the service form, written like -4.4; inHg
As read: 30.8; inHg
